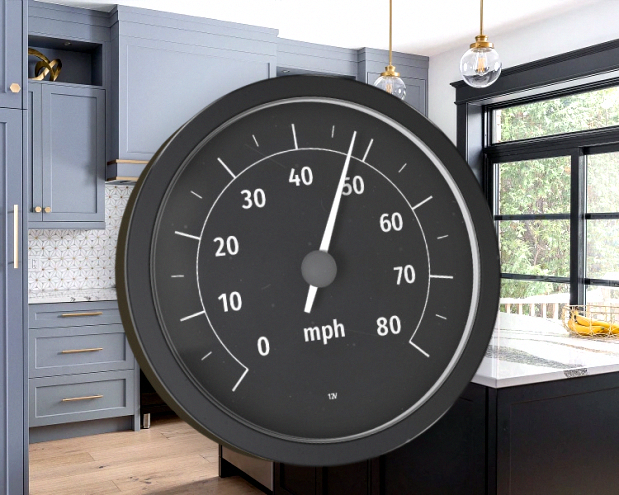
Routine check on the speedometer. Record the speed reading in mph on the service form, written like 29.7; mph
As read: 47.5; mph
